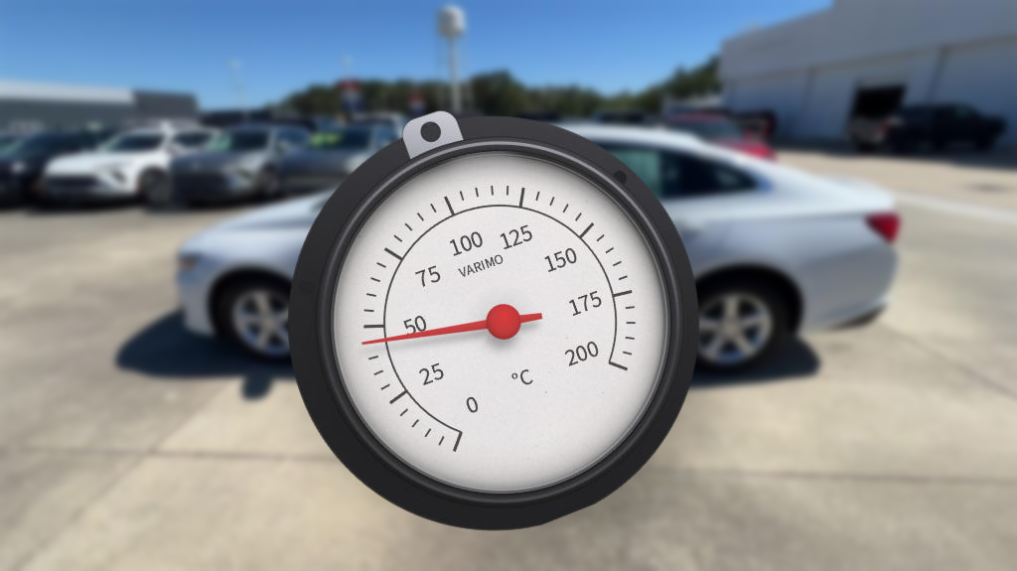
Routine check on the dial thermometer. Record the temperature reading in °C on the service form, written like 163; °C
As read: 45; °C
